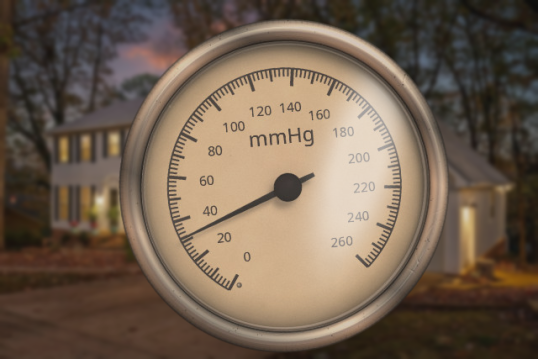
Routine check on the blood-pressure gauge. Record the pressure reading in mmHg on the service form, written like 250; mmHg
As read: 32; mmHg
